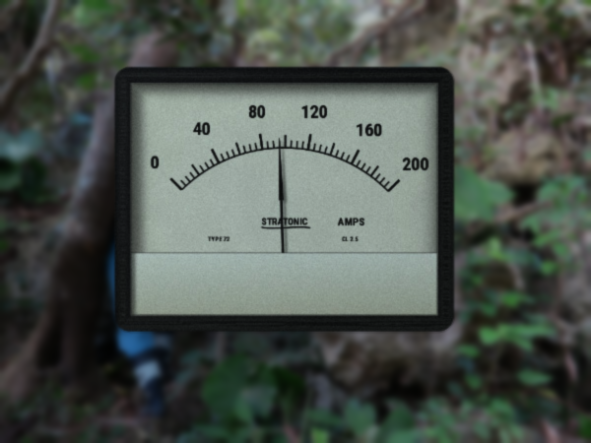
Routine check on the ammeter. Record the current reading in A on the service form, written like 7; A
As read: 95; A
